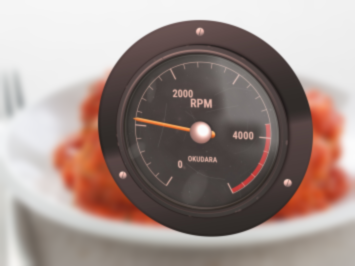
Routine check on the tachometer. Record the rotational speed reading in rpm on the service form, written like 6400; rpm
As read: 1100; rpm
